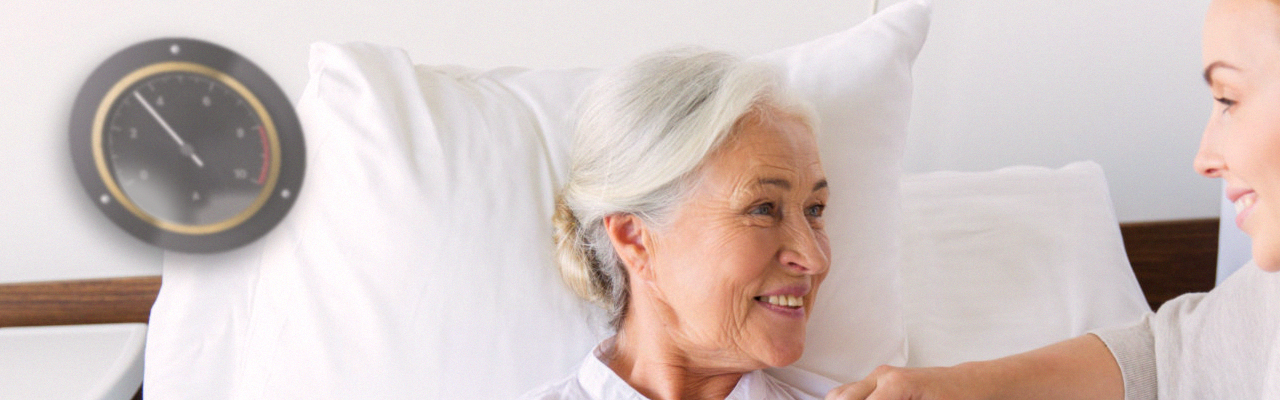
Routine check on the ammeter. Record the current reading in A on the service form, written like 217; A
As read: 3.5; A
